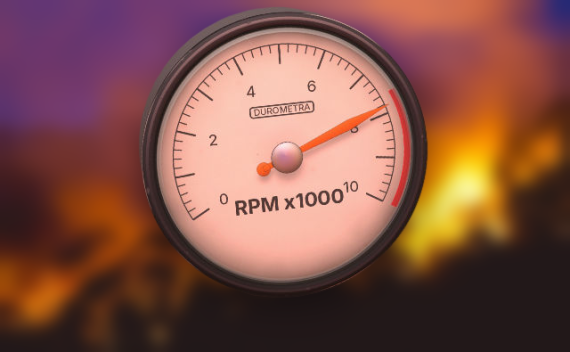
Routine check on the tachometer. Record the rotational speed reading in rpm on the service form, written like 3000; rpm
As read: 7800; rpm
